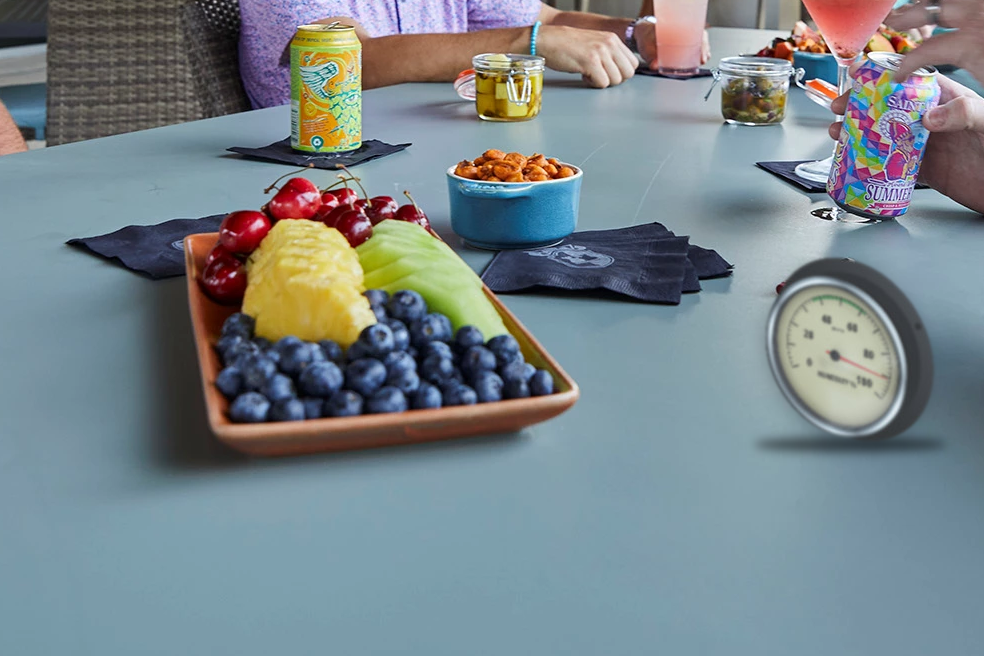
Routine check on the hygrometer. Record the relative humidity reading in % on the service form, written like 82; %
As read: 90; %
